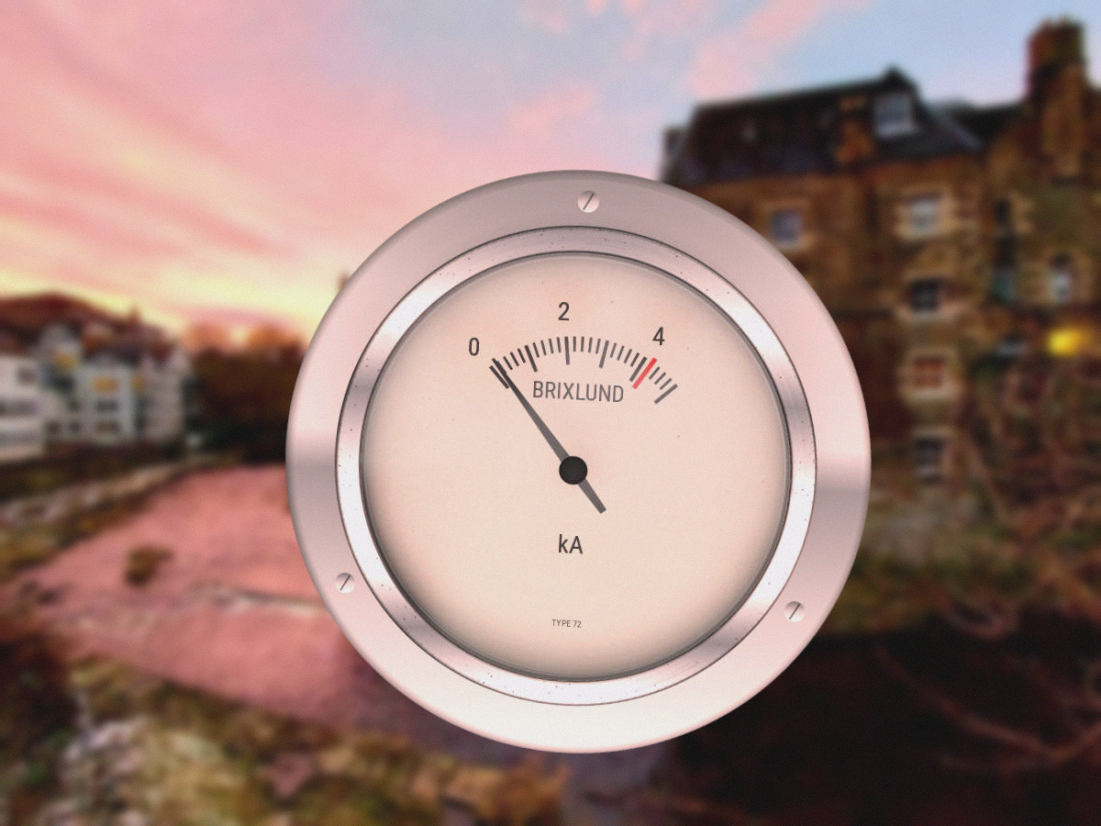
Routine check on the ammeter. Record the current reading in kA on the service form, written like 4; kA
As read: 0.2; kA
